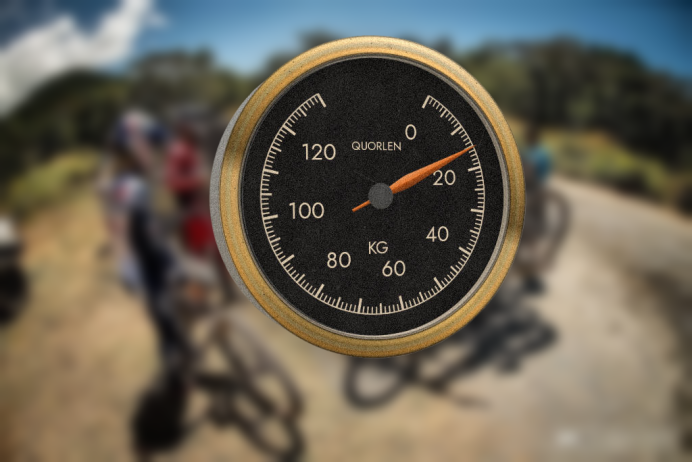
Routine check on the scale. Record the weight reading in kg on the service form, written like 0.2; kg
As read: 15; kg
